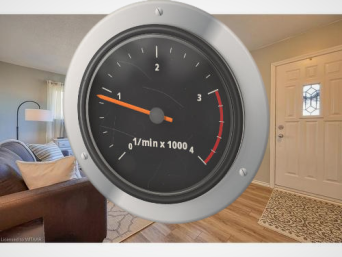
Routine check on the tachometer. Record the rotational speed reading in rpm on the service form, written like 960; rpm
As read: 900; rpm
